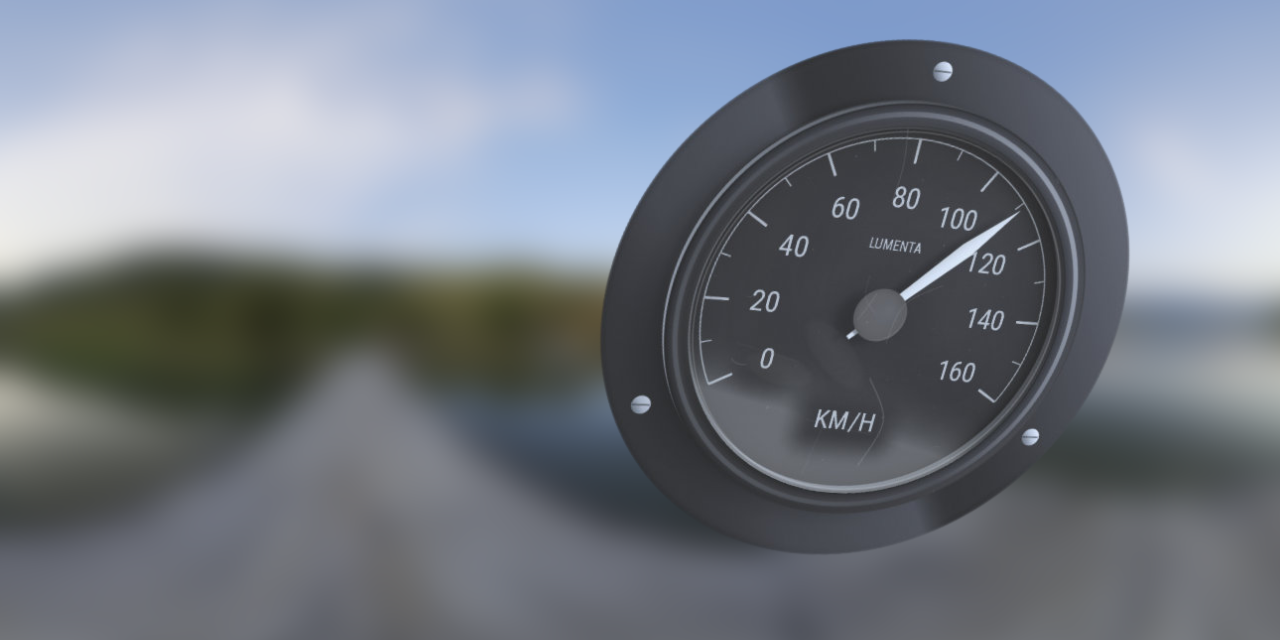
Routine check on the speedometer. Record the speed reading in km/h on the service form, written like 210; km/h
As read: 110; km/h
